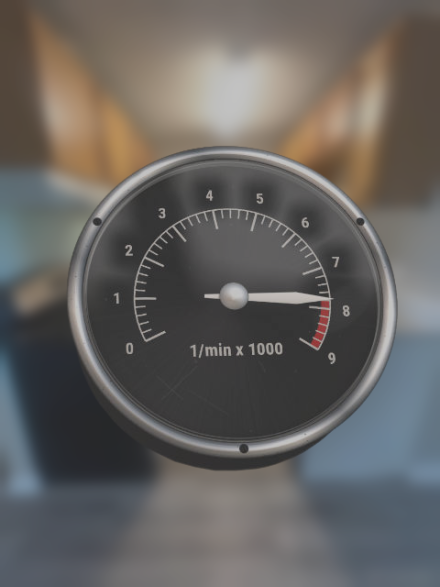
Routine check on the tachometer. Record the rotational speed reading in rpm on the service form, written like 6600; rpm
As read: 7800; rpm
